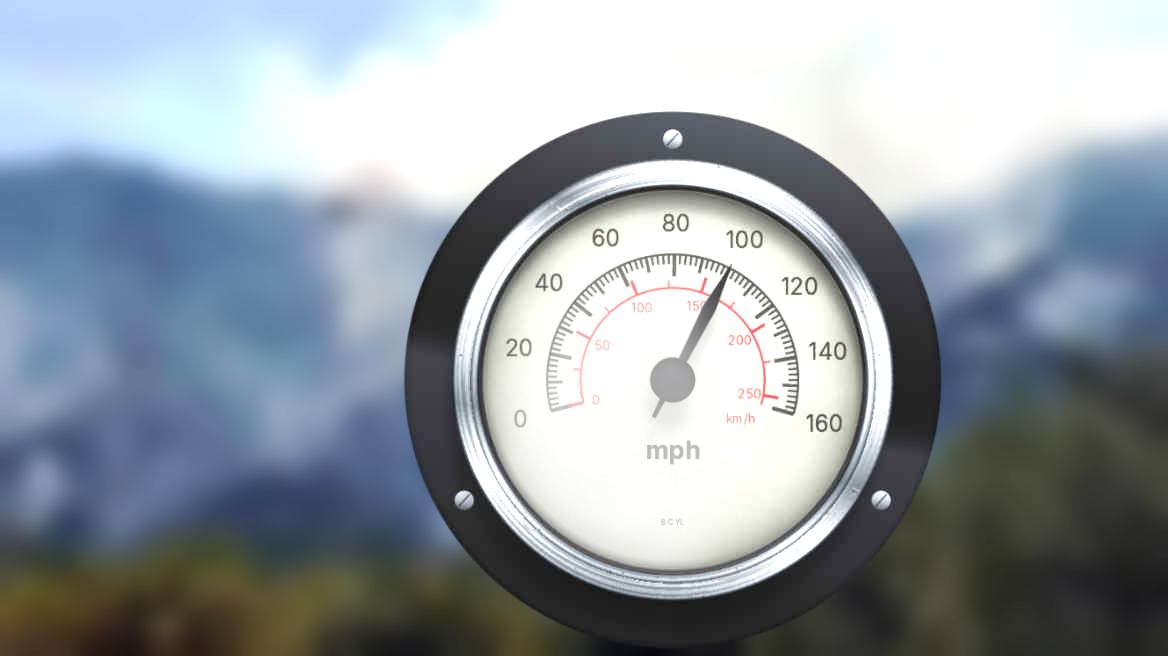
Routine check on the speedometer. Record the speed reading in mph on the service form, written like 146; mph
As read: 100; mph
